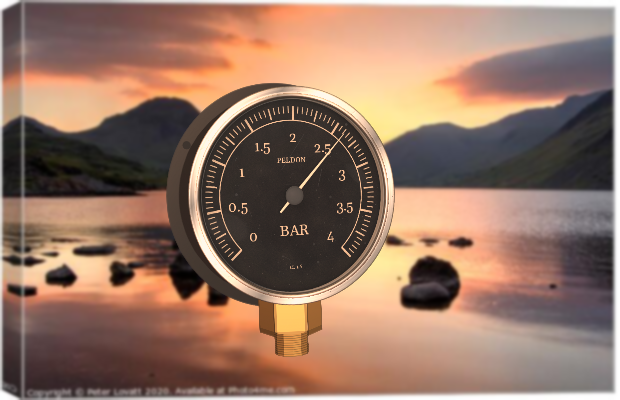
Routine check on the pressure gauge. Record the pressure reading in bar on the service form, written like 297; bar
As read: 2.6; bar
